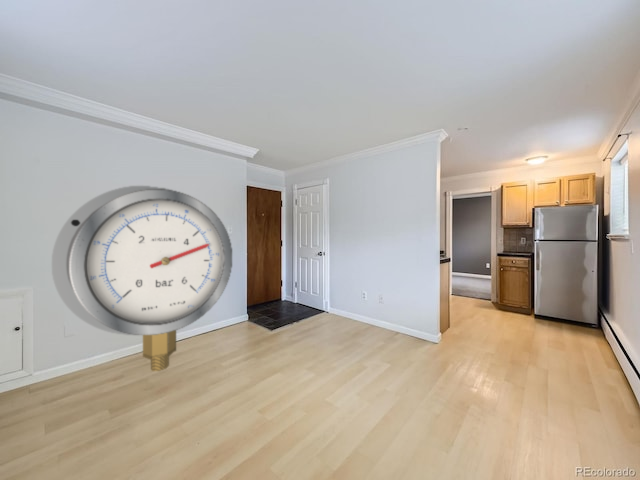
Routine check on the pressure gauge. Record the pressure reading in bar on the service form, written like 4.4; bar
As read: 4.5; bar
